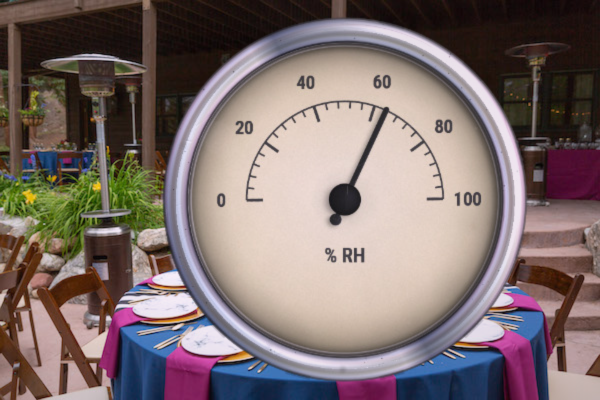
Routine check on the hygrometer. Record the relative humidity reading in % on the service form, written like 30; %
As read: 64; %
